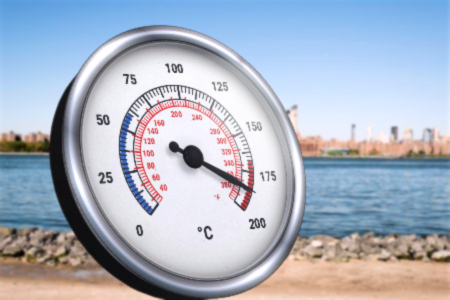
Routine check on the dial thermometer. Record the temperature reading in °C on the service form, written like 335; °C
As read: 187.5; °C
